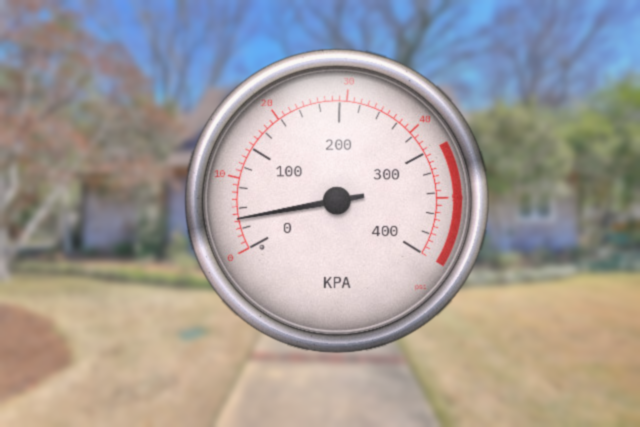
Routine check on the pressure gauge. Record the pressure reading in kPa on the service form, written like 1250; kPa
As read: 30; kPa
